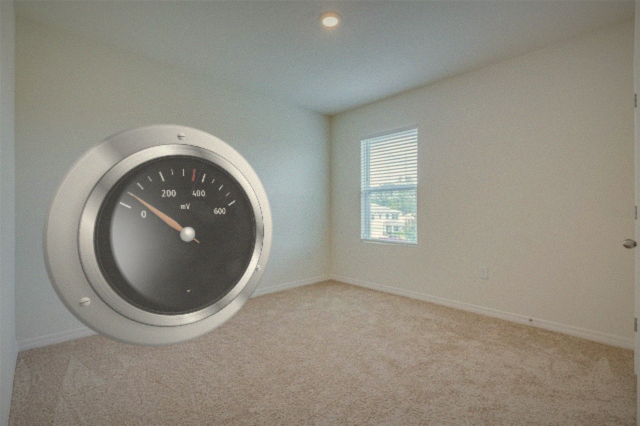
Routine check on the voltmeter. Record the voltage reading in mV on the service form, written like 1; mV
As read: 50; mV
